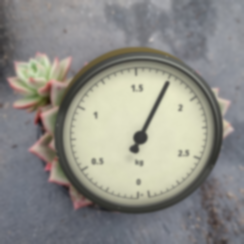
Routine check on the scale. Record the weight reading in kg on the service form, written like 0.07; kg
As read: 1.75; kg
